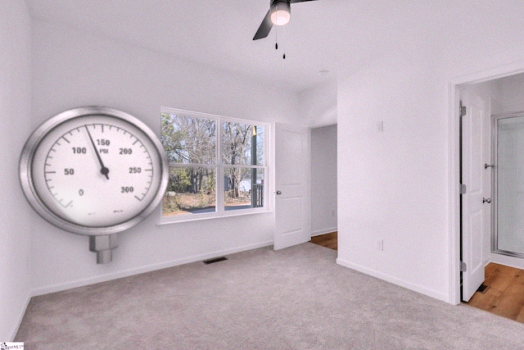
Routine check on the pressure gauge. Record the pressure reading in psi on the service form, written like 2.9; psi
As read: 130; psi
